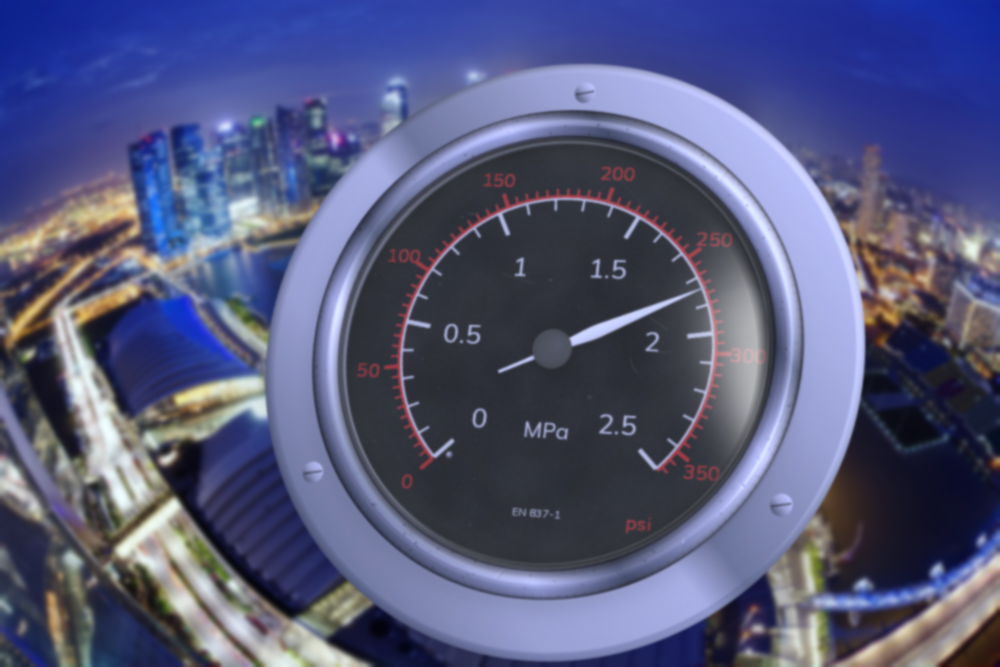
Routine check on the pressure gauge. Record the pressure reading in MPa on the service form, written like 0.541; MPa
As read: 1.85; MPa
